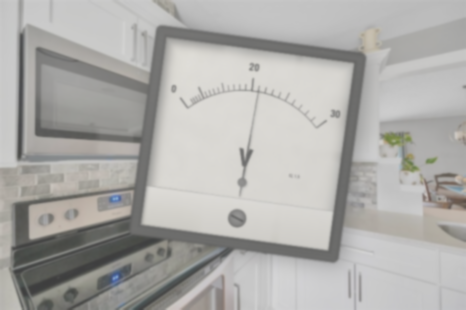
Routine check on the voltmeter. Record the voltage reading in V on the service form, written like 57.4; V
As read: 21; V
